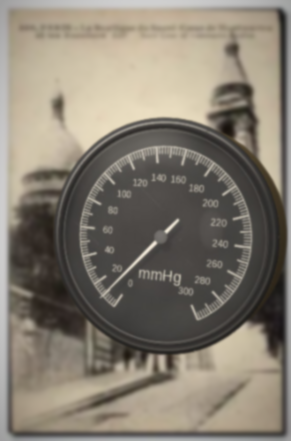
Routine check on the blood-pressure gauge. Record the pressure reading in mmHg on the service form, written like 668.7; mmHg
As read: 10; mmHg
